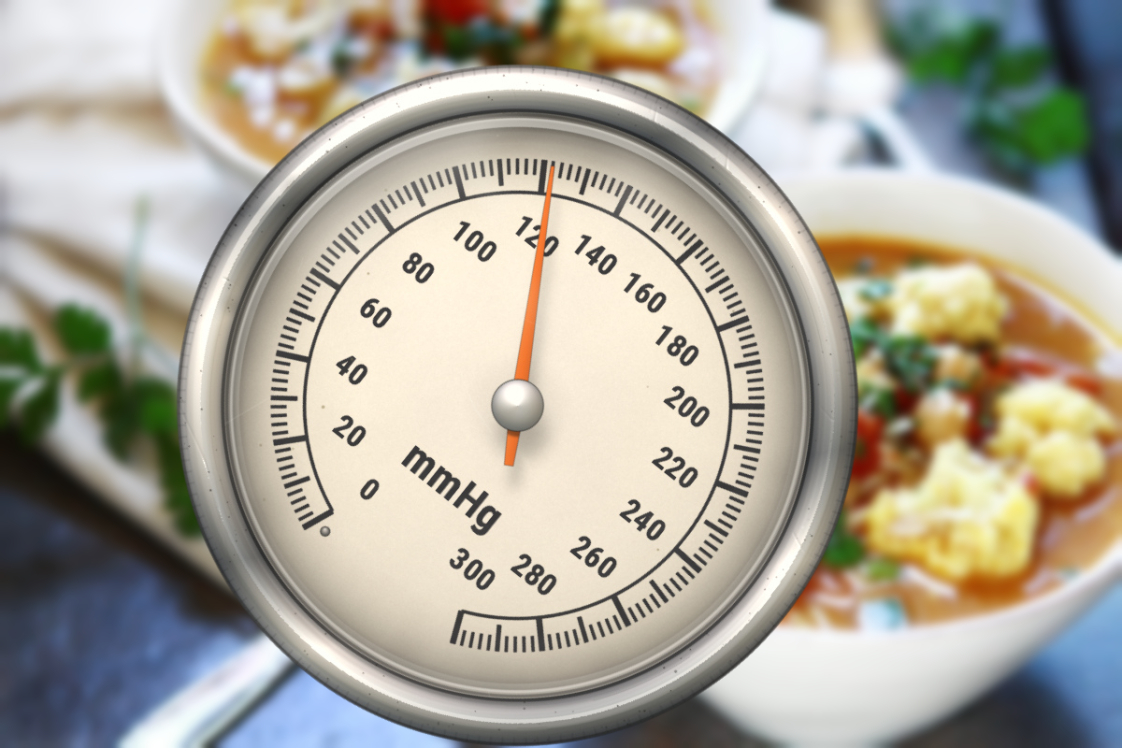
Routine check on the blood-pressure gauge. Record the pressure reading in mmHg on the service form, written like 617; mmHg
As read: 122; mmHg
